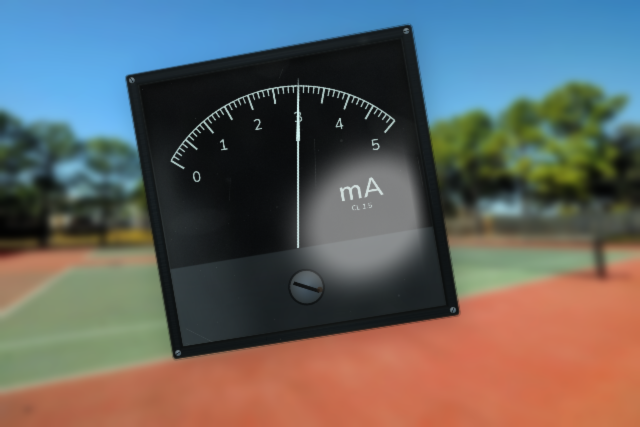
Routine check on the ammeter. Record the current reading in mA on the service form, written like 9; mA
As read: 3; mA
